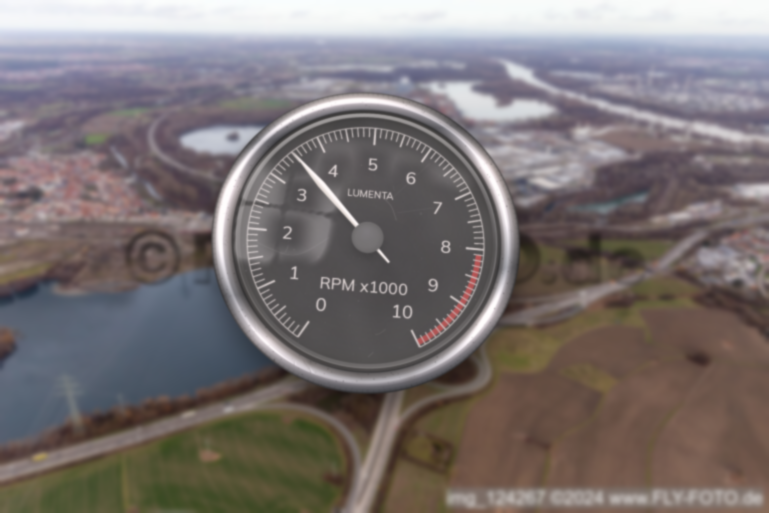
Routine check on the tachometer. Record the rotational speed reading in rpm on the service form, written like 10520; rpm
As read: 3500; rpm
